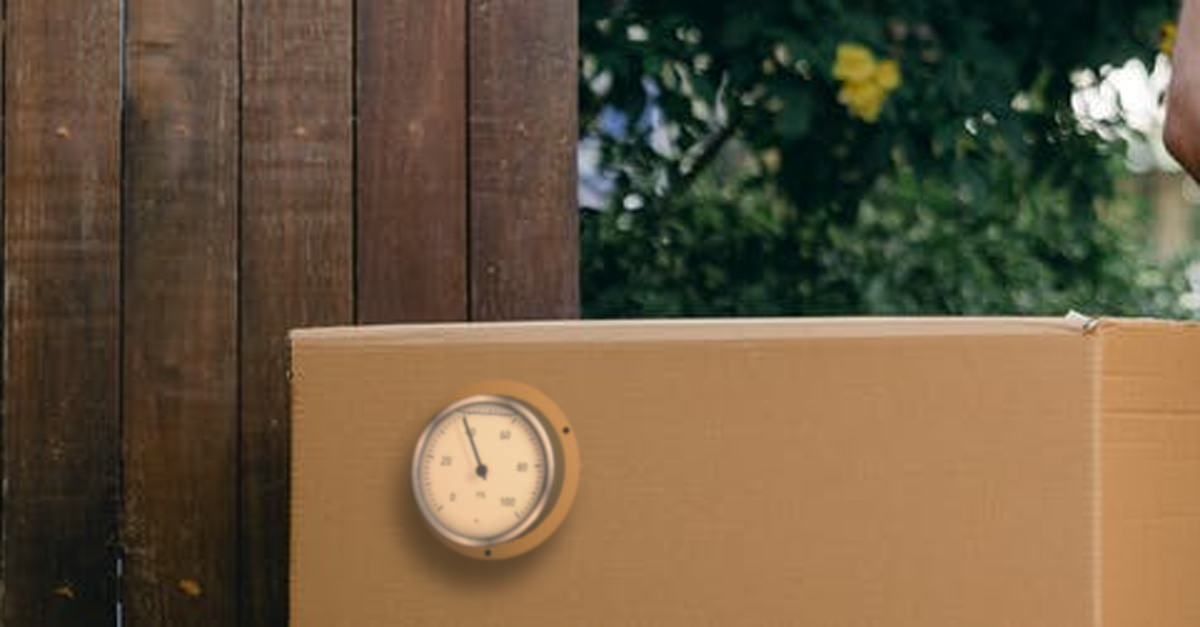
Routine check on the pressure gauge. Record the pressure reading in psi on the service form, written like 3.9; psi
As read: 40; psi
